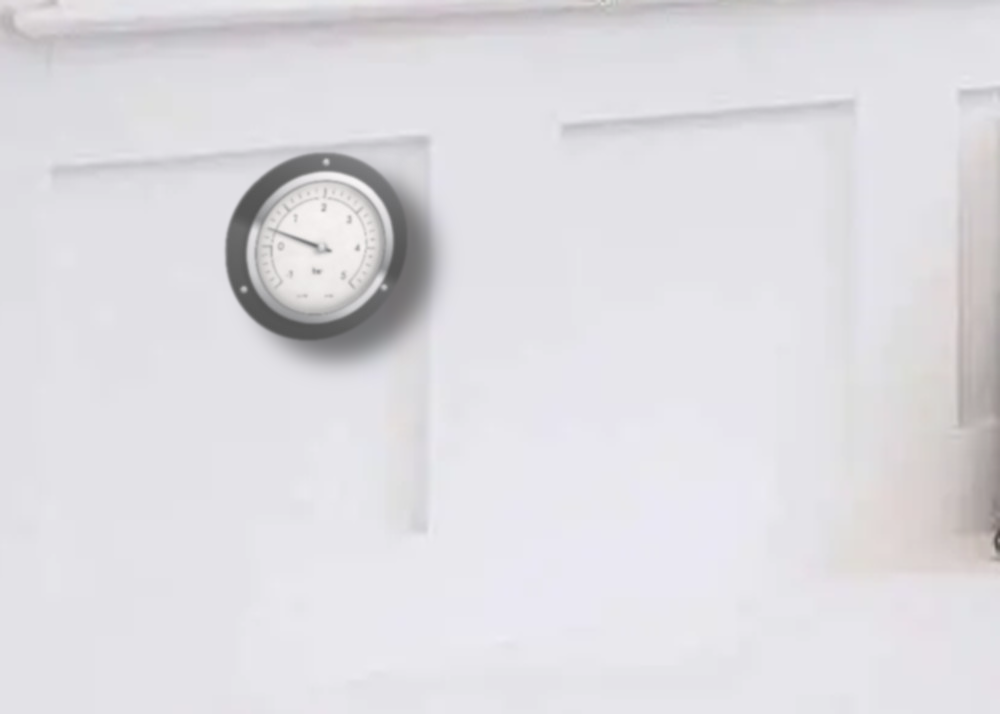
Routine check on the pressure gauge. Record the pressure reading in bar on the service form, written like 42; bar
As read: 0.4; bar
